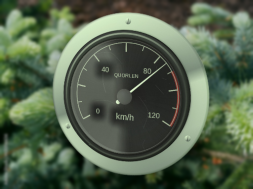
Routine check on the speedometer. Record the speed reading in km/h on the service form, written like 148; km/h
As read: 85; km/h
